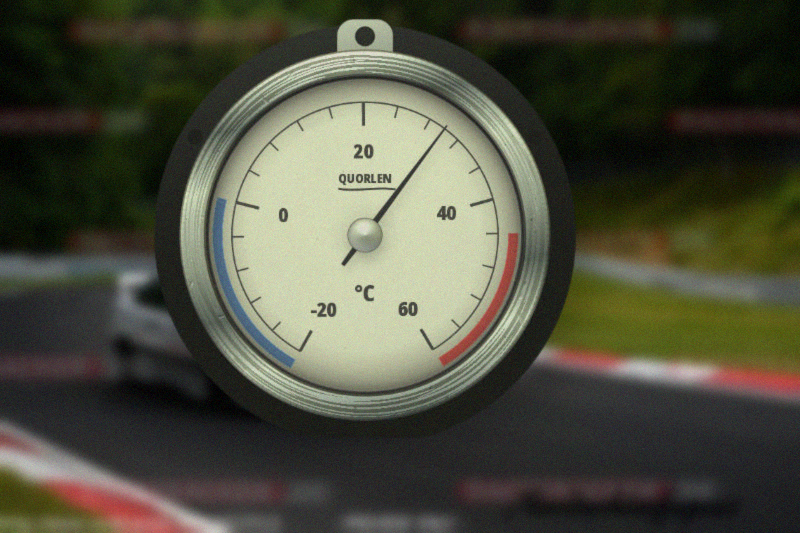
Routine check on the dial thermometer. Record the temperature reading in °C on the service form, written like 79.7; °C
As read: 30; °C
